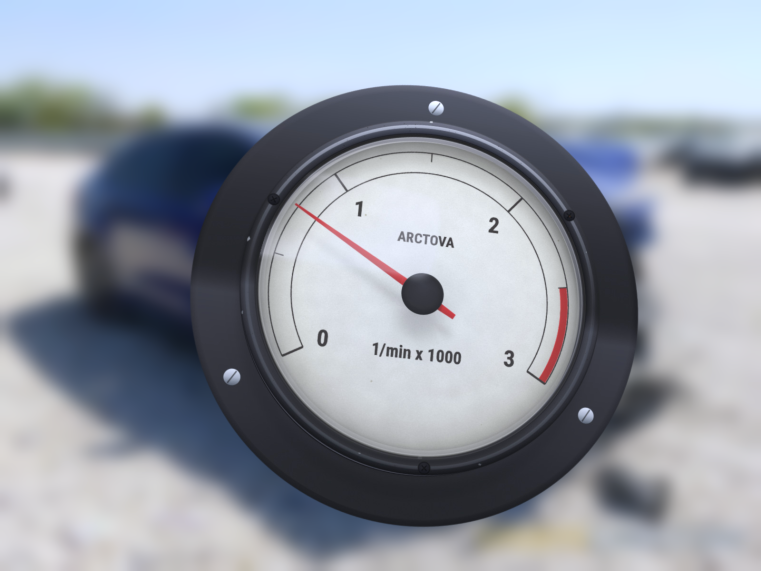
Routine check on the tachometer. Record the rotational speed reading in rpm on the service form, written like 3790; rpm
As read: 750; rpm
